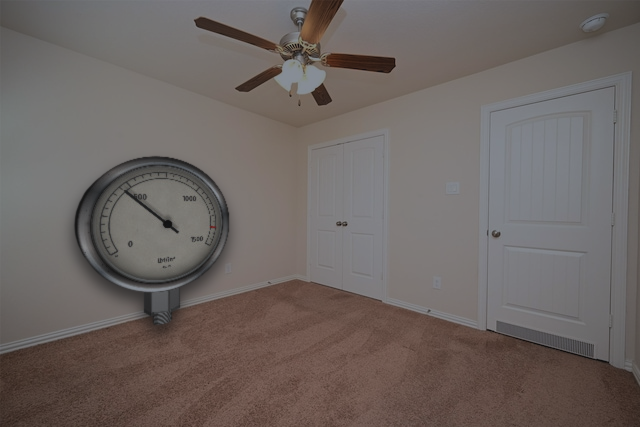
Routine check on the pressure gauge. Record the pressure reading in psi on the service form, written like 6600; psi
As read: 450; psi
